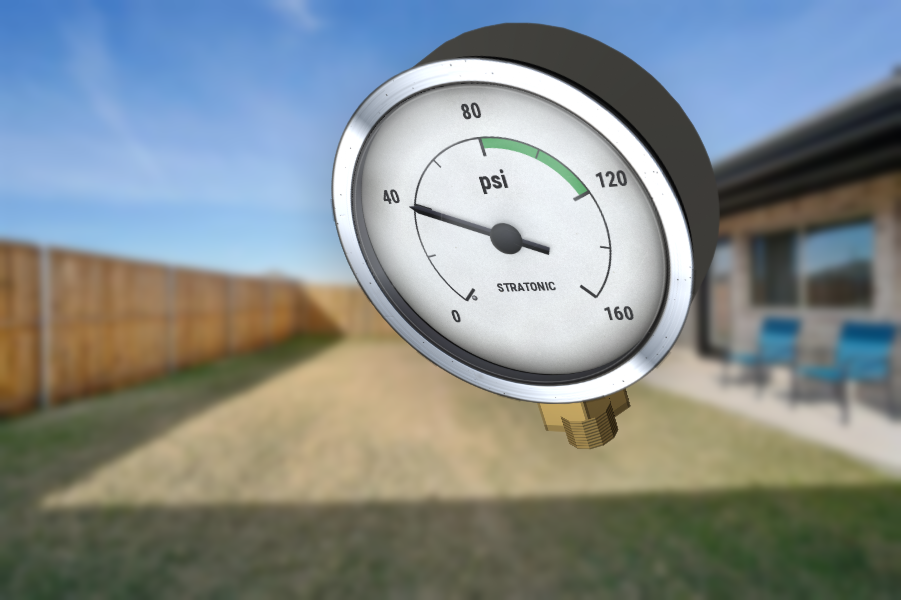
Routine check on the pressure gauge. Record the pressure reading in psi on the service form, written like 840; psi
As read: 40; psi
